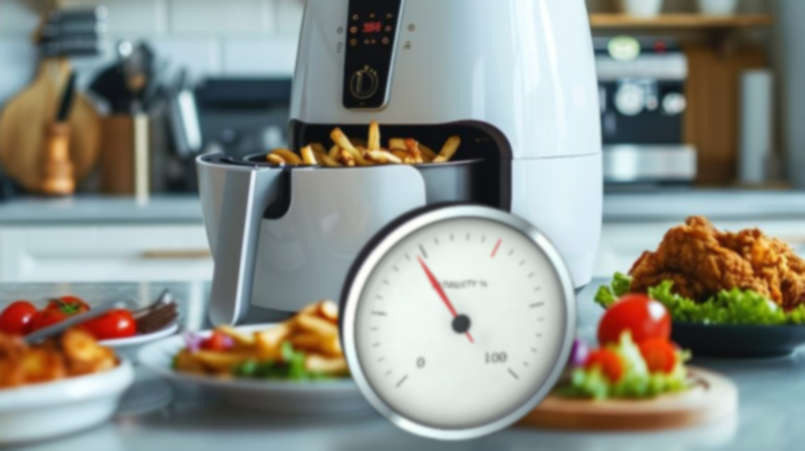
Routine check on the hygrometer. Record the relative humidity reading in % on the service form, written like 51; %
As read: 38; %
